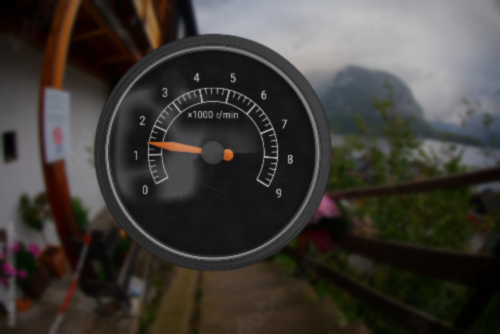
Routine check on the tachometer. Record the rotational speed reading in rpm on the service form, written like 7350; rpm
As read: 1400; rpm
